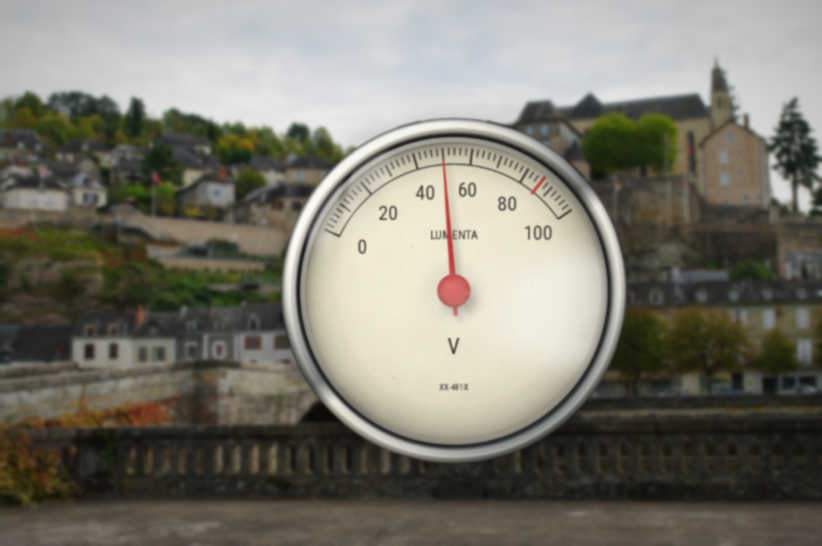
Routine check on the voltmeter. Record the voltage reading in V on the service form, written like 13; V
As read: 50; V
